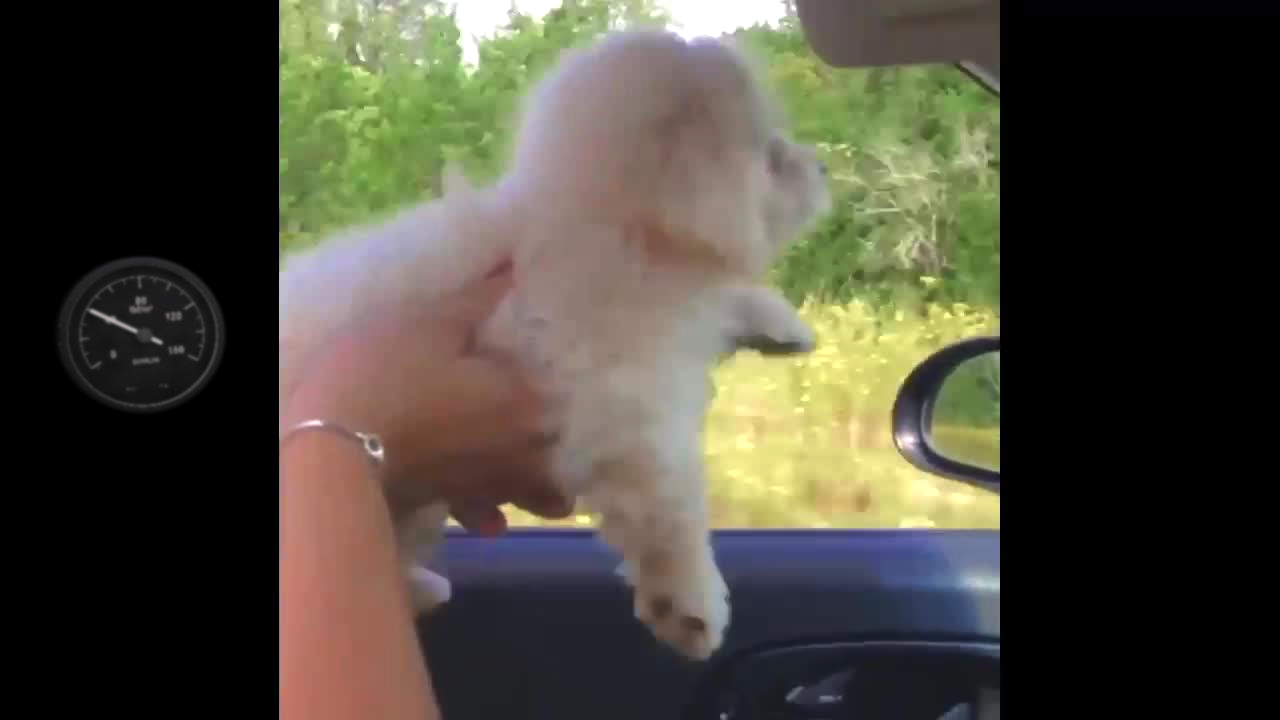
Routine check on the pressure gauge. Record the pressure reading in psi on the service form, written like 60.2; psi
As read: 40; psi
